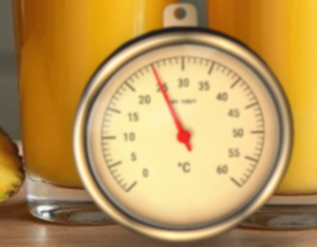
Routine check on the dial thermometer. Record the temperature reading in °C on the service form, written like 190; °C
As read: 25; °C
